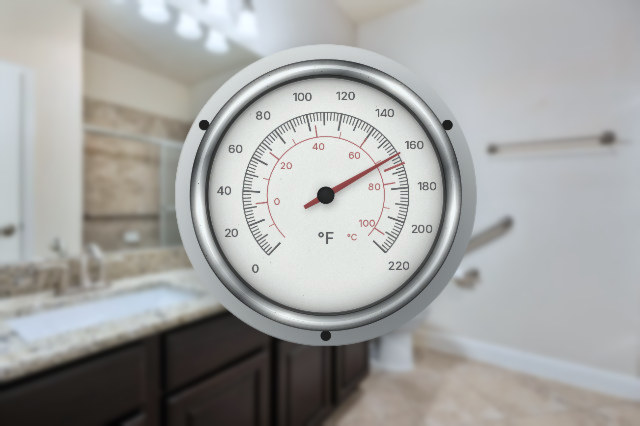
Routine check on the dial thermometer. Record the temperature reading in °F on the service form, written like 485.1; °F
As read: 160; °F
